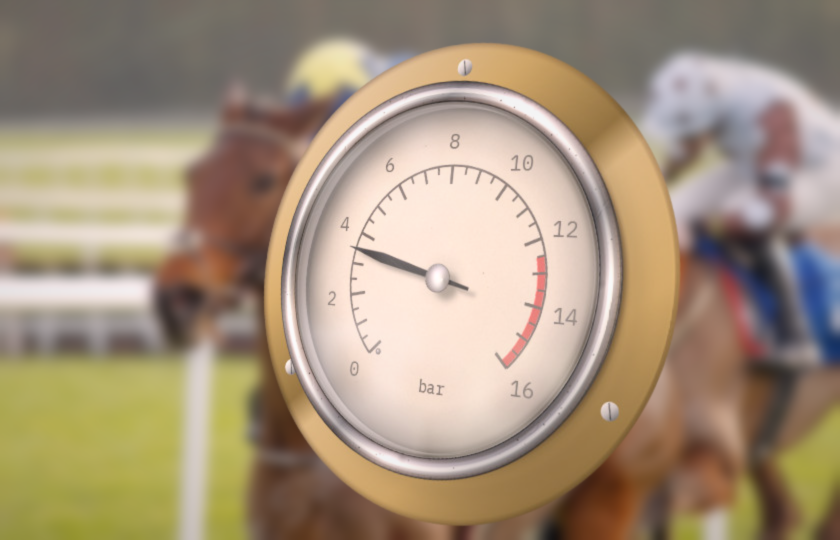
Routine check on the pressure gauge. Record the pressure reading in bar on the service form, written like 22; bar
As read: 3.5; bar
